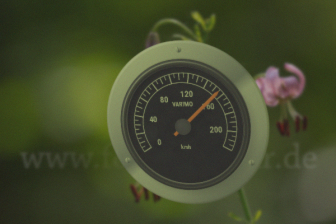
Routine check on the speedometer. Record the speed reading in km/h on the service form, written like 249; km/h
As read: 155; km/h
